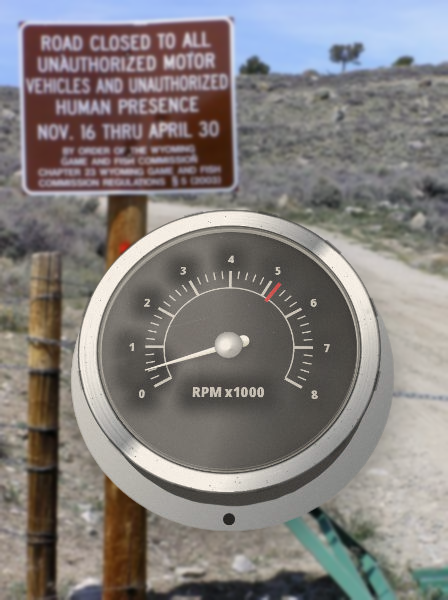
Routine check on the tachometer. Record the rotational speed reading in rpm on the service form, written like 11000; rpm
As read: 400; rpm
